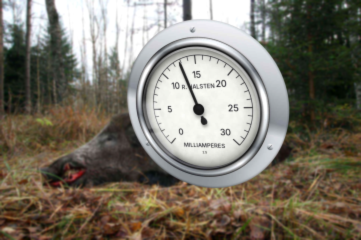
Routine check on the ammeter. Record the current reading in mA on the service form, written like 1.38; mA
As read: 13; mA
